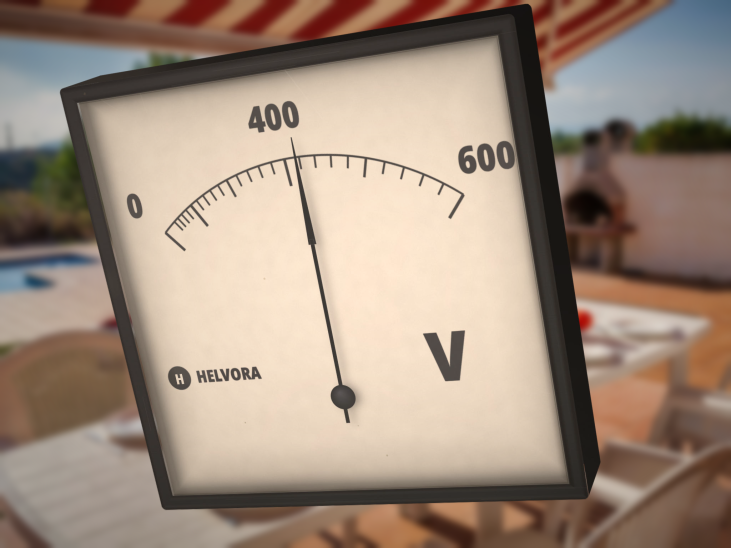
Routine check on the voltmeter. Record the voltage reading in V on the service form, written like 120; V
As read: 420; V
